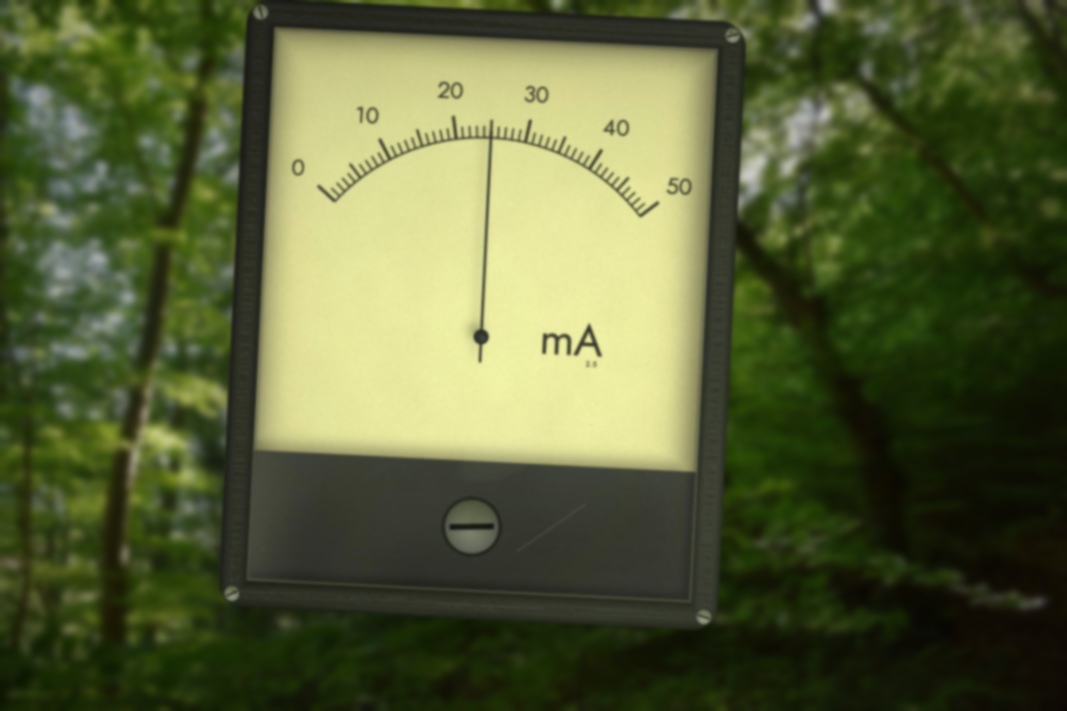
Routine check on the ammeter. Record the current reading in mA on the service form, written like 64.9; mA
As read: 25; mA
